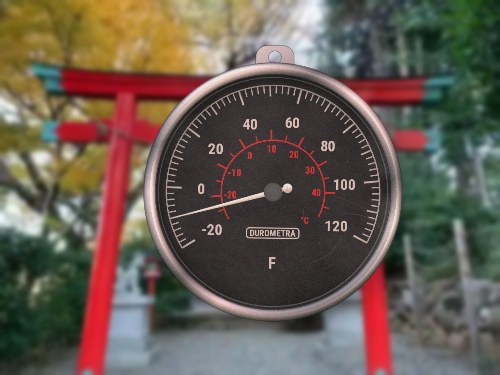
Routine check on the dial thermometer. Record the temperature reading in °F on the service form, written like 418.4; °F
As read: -10; °F
